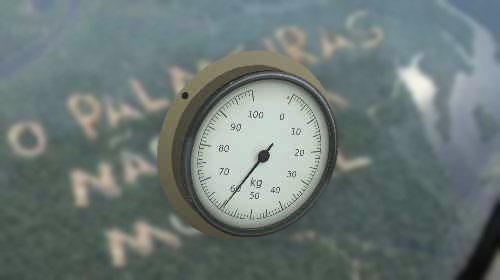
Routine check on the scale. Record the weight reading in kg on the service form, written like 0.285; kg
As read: 60; kg
